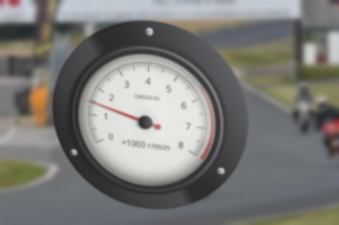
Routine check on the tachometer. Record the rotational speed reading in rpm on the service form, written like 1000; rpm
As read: 1500; rpm
